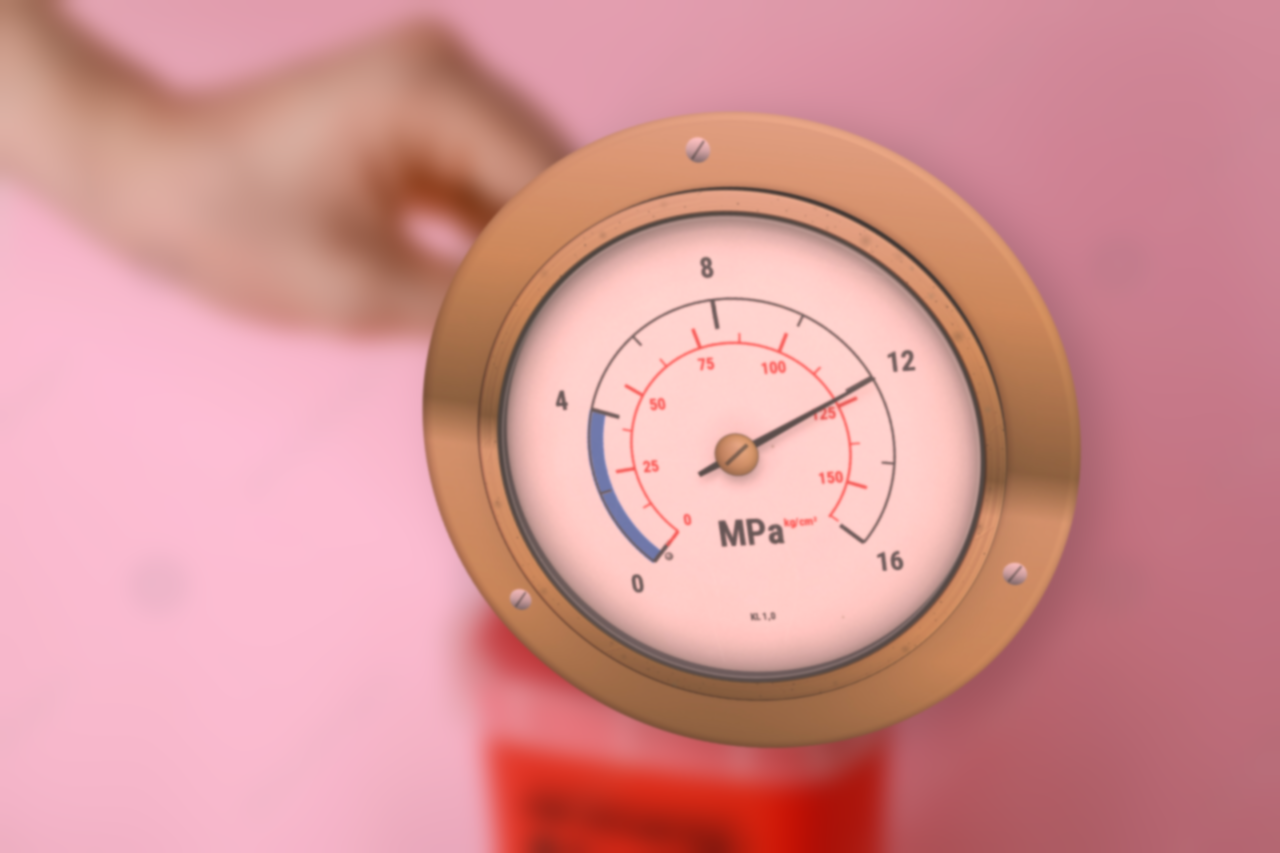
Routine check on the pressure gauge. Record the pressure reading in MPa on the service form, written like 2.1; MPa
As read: 12; MPa
